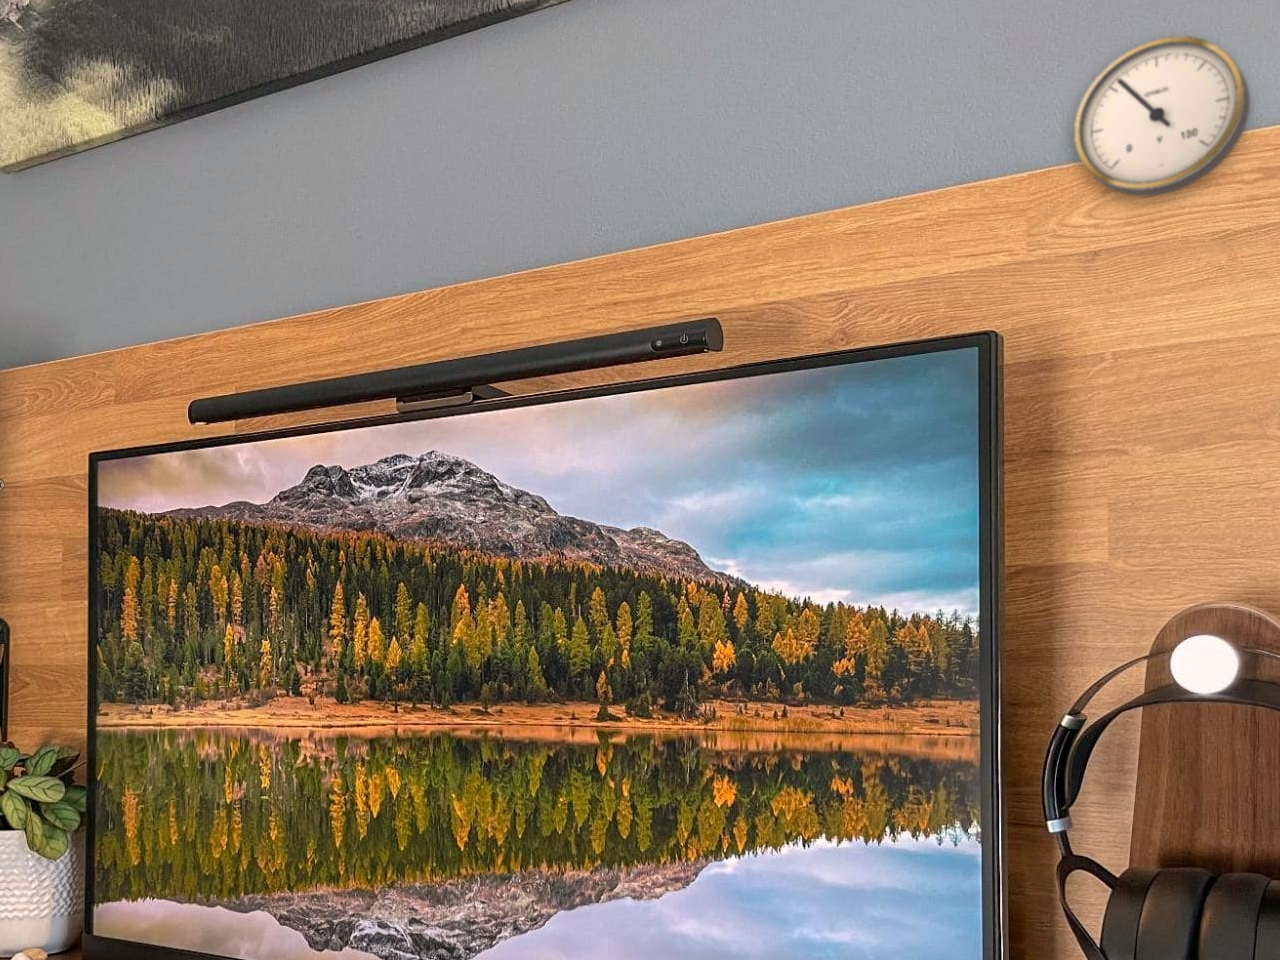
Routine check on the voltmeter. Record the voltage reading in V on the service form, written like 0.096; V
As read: 55; V
